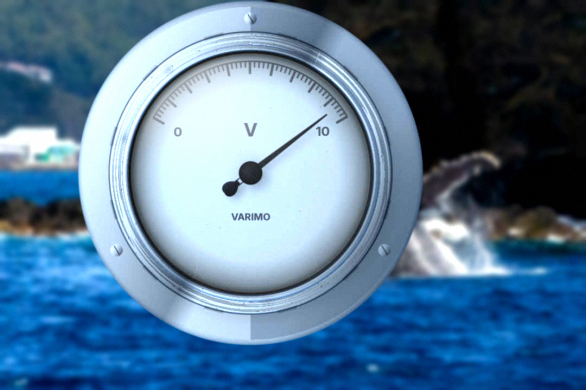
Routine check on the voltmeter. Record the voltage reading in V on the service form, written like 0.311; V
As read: 9.4; V
